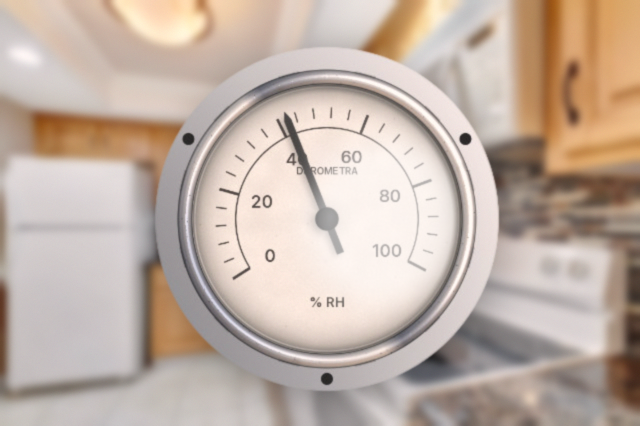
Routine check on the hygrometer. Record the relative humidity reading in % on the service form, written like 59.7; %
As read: 42; %
